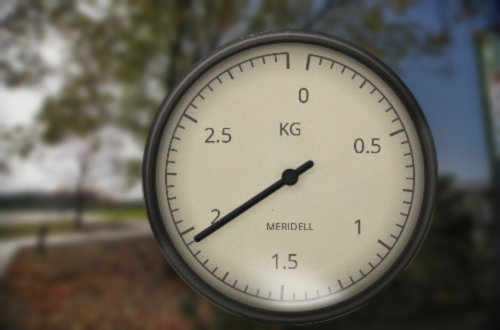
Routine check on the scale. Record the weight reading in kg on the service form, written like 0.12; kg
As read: 1.95; kg
